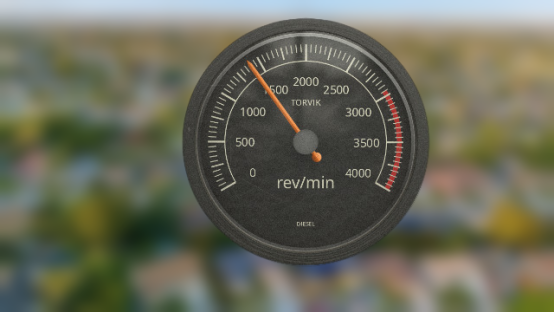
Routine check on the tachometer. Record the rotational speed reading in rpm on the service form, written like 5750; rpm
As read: 1400; rpm
